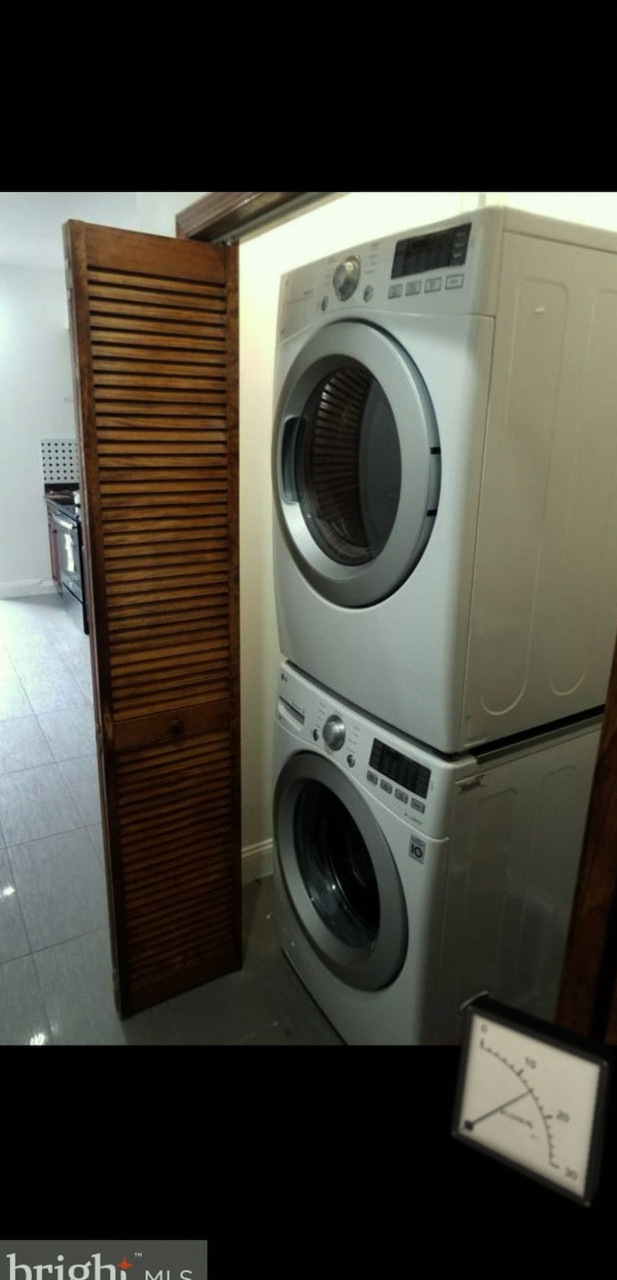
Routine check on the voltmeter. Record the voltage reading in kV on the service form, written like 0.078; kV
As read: 14; kV
